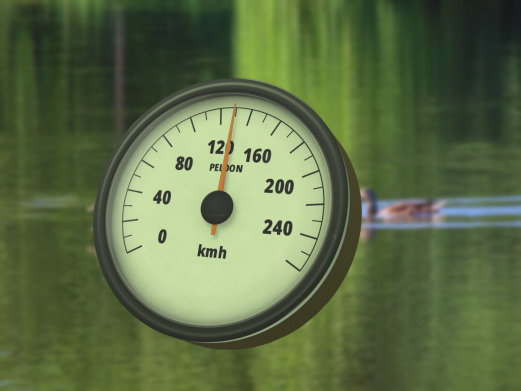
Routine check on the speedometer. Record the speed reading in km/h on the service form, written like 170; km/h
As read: 130; km/h
